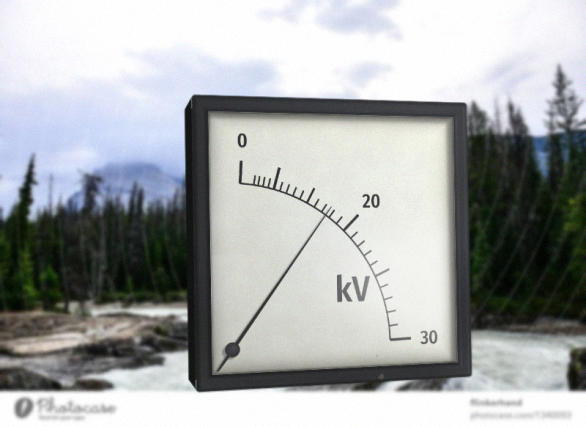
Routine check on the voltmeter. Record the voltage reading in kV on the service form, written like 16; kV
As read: 17.5; kV
